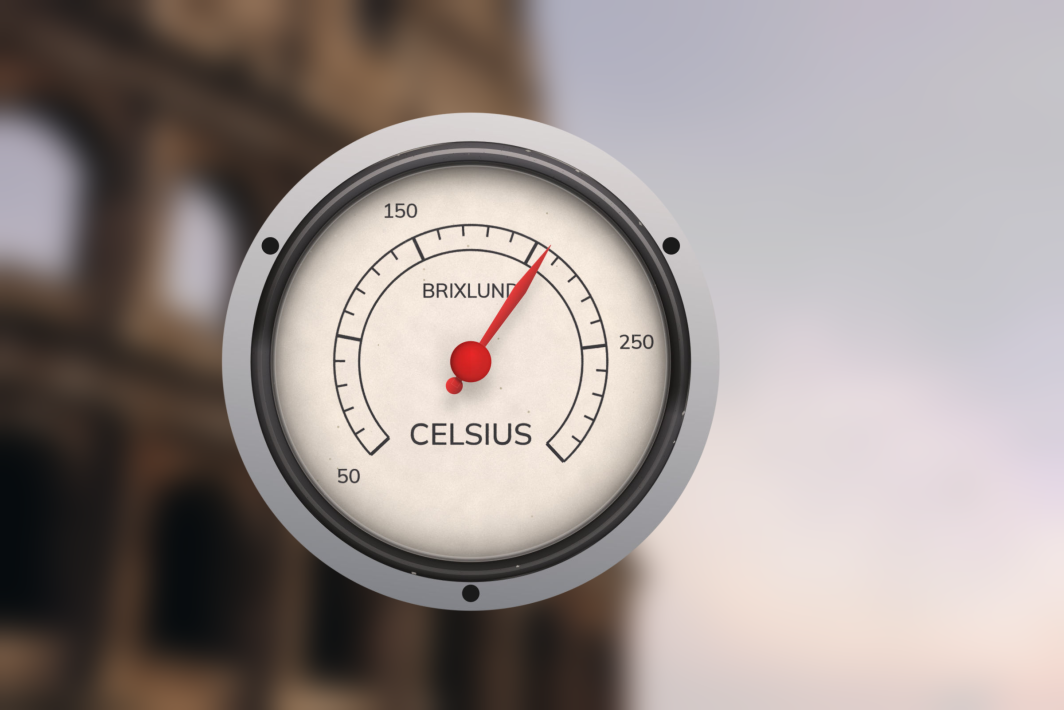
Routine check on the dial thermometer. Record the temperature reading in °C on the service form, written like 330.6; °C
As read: 205; °C
